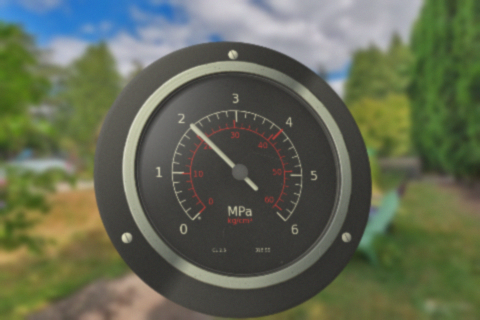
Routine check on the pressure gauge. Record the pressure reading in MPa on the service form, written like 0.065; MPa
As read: 2; MPa
